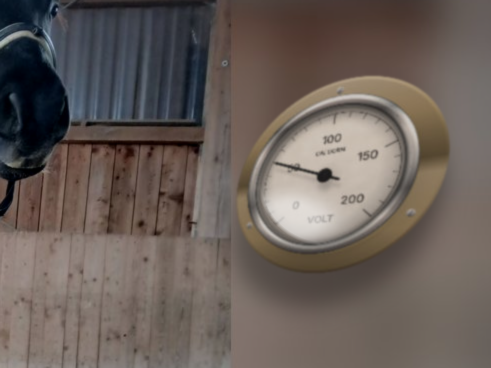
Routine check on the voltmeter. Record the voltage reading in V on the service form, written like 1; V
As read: 50; V
